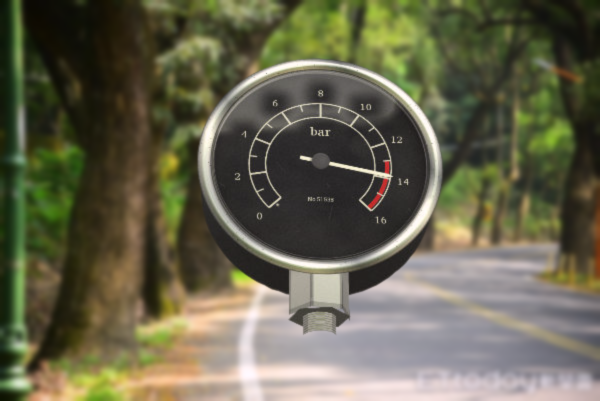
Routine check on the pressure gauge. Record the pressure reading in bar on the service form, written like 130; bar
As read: 14; bar
